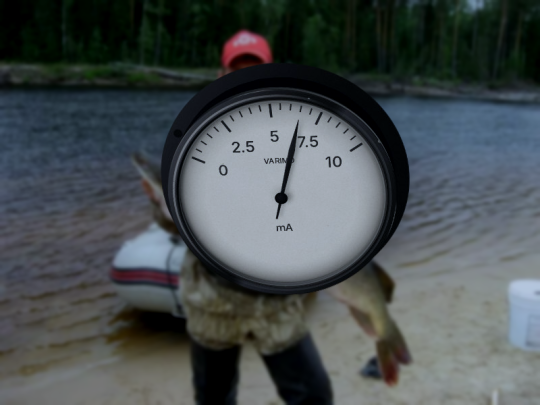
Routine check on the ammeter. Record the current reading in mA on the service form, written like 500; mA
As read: 6.5; mA
